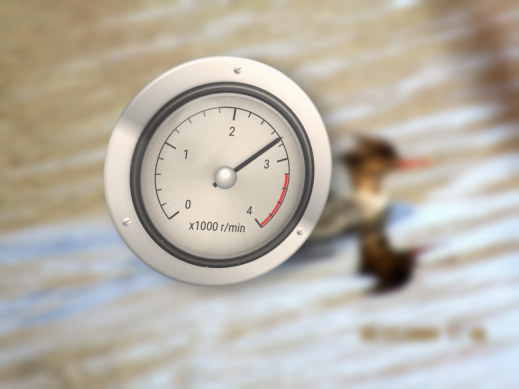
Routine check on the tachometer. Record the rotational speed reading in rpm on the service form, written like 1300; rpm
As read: 2700; rpm
